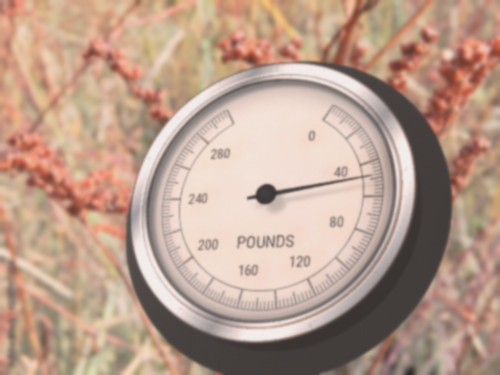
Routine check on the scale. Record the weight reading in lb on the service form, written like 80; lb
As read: 50; lb
